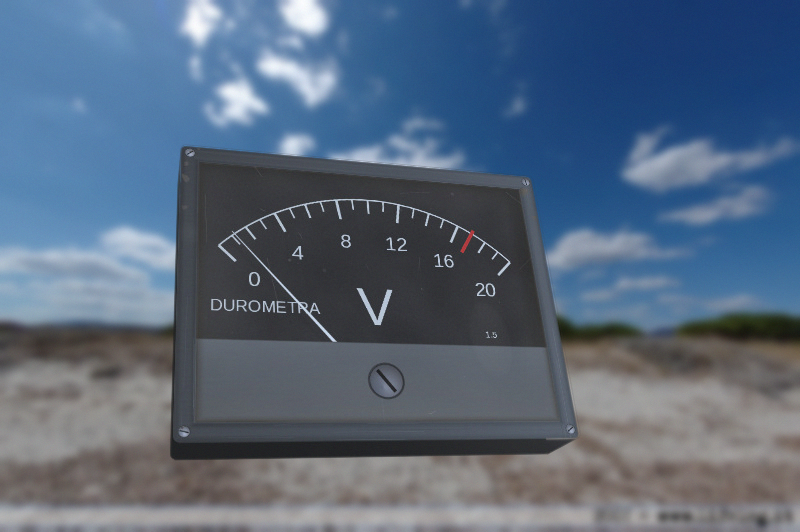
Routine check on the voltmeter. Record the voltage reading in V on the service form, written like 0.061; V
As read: 1; V
